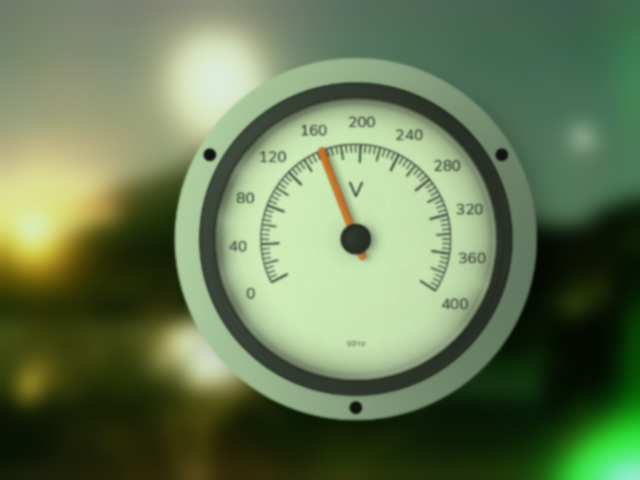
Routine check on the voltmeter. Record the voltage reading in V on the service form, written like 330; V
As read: 160; V
